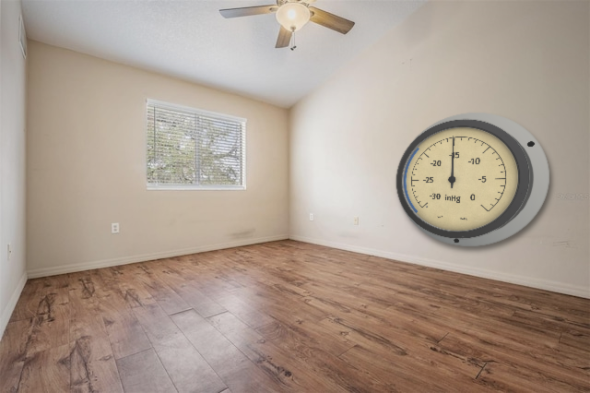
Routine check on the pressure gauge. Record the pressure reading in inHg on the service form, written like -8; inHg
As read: -15; inHg
